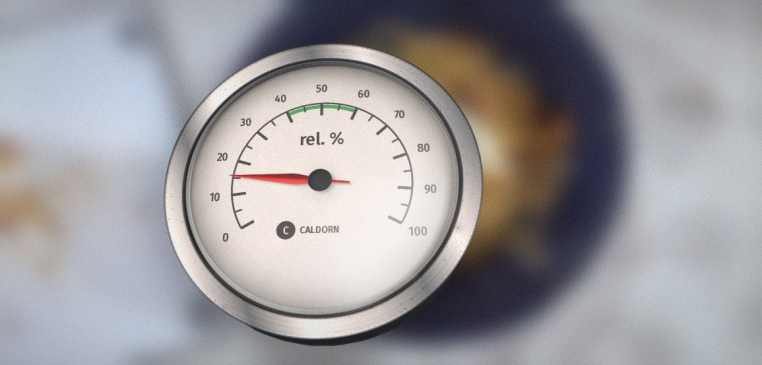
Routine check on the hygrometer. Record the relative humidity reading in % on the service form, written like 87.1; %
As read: 15; %
